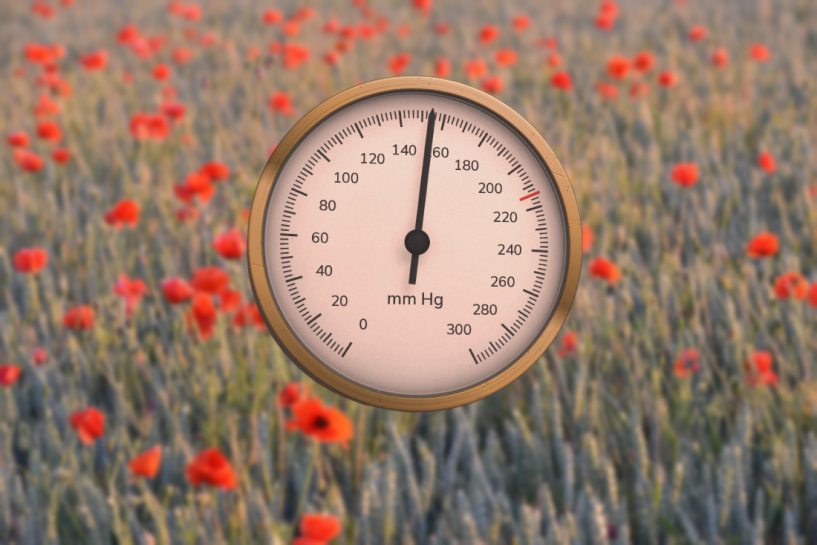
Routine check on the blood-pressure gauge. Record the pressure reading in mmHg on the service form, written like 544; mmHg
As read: 154; mmHg
